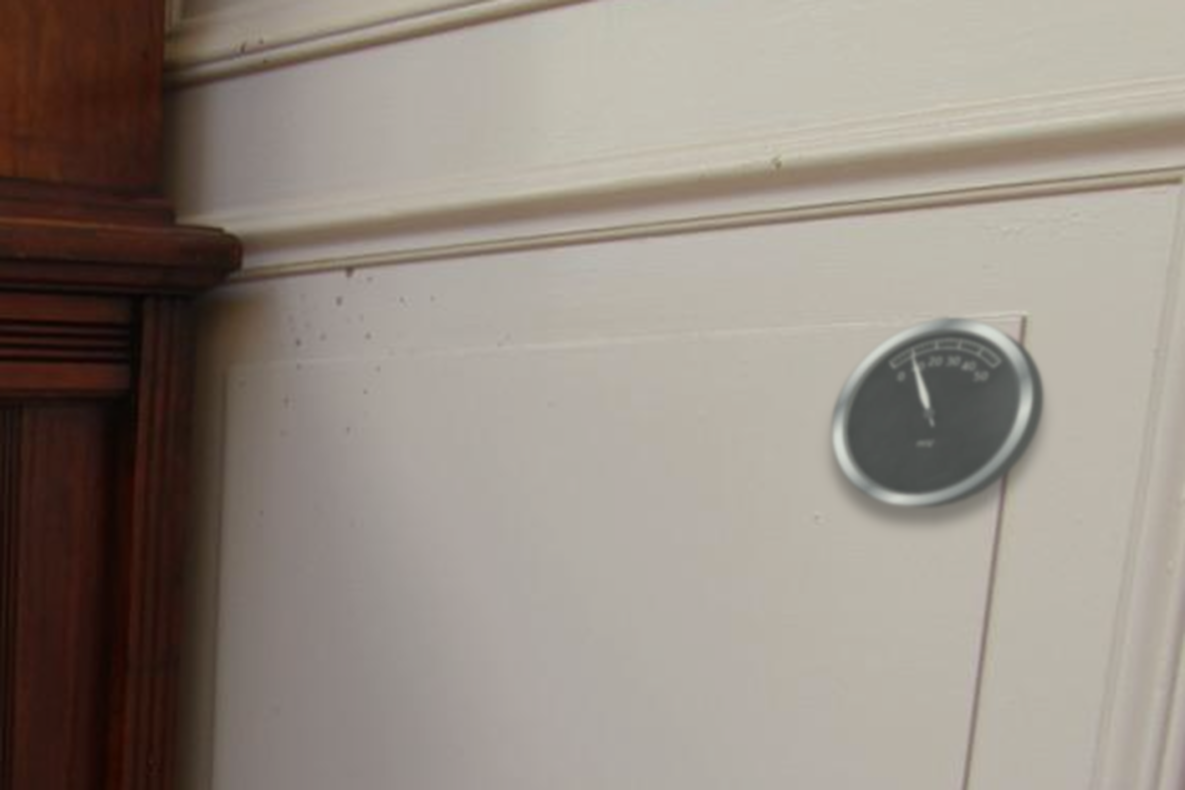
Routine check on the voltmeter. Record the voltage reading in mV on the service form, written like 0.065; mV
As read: 10; mV
